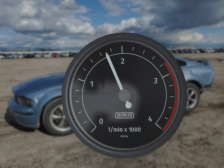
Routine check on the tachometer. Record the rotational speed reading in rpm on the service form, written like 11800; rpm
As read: 1700; rpm
